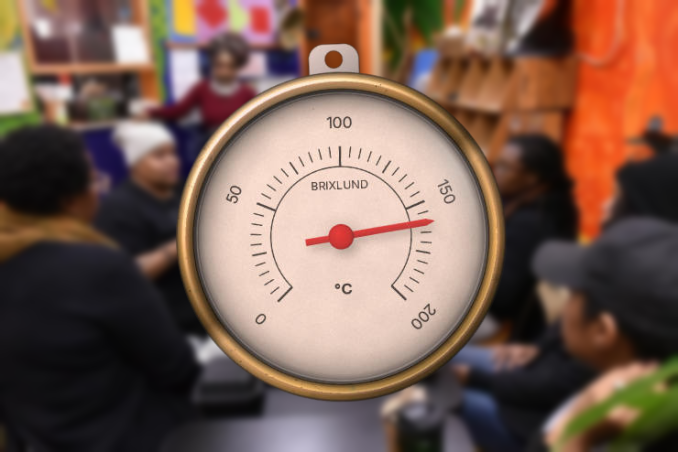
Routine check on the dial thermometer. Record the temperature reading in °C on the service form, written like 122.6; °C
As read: 160; °C
